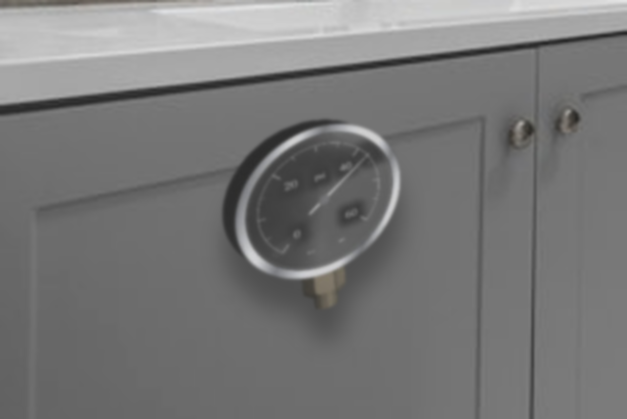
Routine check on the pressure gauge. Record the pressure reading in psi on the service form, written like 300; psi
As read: 42.5; psi
